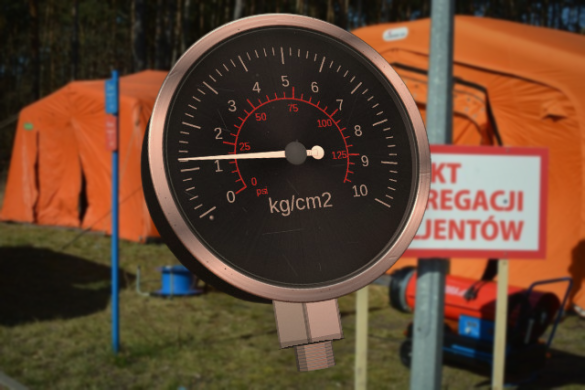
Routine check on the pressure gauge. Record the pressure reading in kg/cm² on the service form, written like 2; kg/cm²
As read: 1.2; kg/cm²
